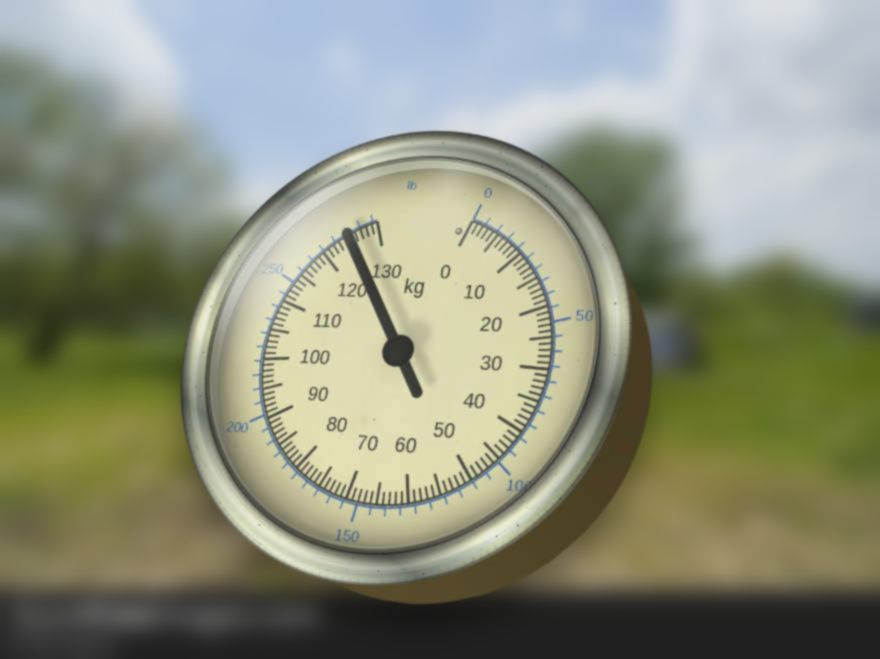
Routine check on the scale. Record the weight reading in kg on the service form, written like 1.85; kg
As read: 125; kg
